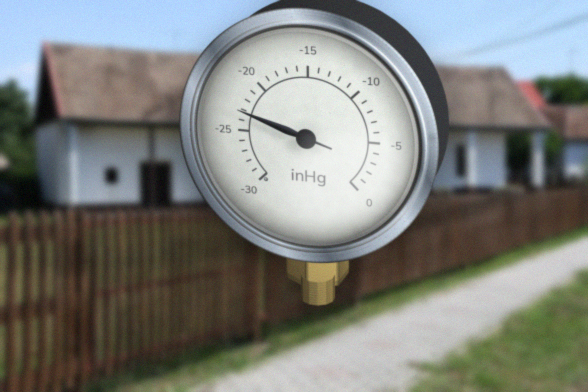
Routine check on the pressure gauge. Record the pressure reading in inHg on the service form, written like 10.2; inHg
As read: -23; inHg
